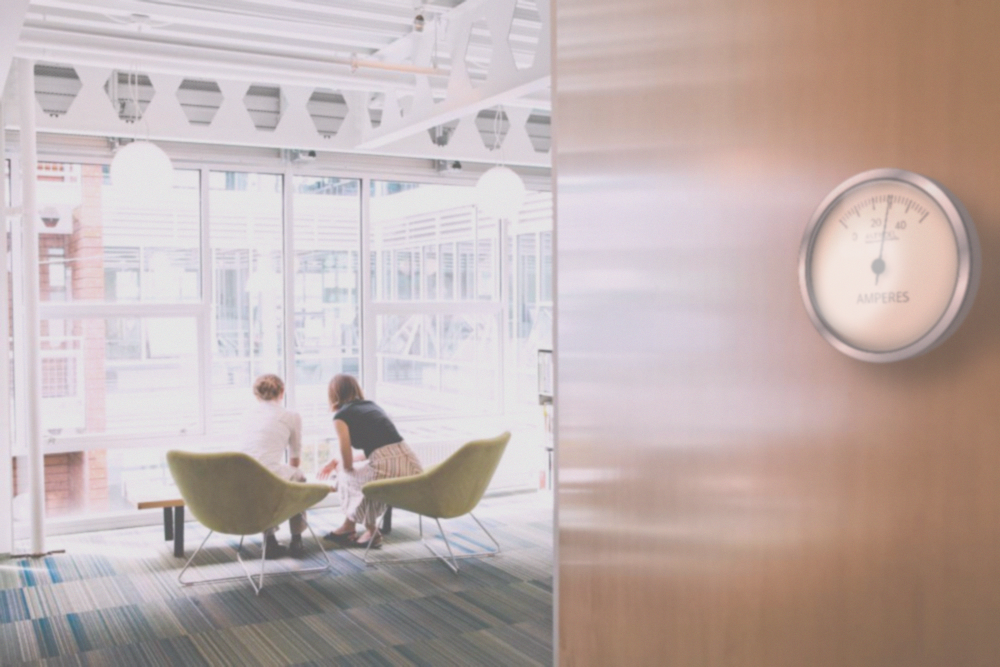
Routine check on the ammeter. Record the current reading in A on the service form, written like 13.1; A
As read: 30; A
